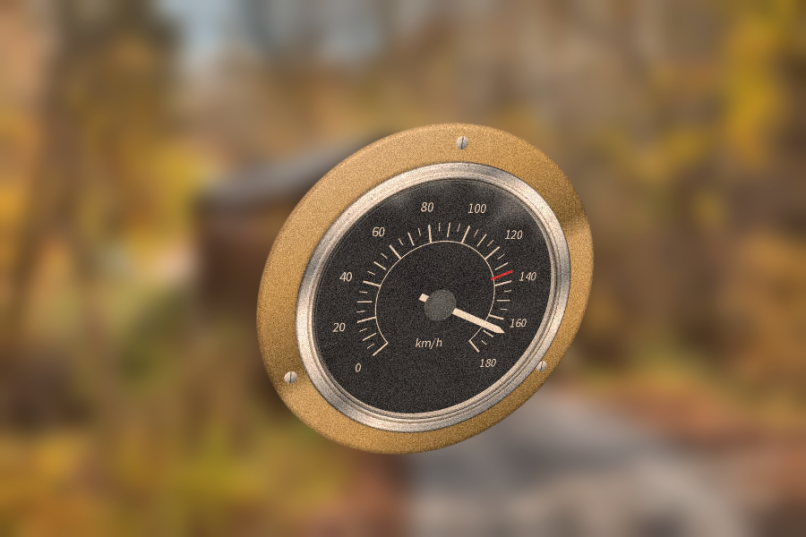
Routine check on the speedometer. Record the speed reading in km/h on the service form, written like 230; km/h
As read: 165; km/h
